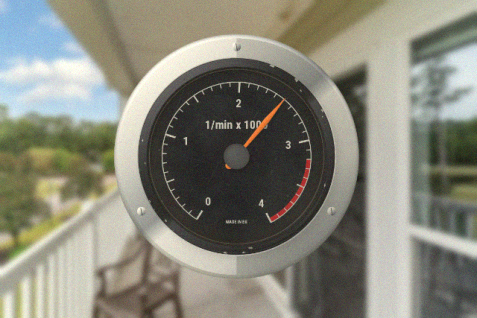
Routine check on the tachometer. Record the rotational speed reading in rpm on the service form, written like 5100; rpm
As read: 2500; rpm
